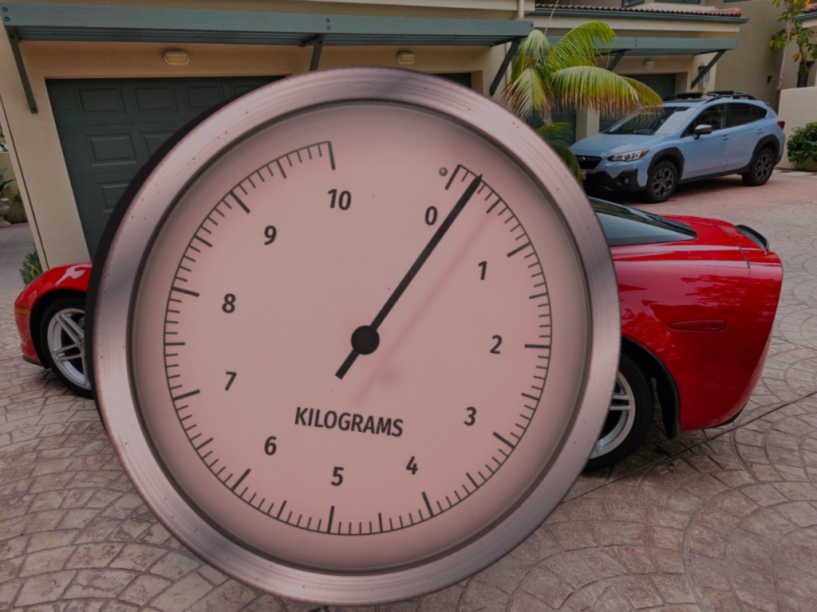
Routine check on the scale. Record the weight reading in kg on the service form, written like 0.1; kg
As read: 0.2; kg
